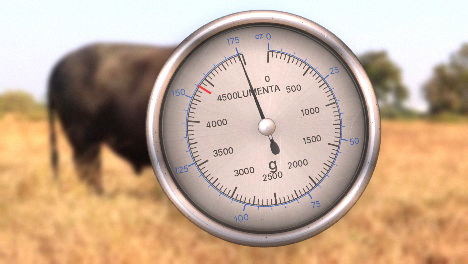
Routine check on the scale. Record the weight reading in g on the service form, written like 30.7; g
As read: 4950; g
